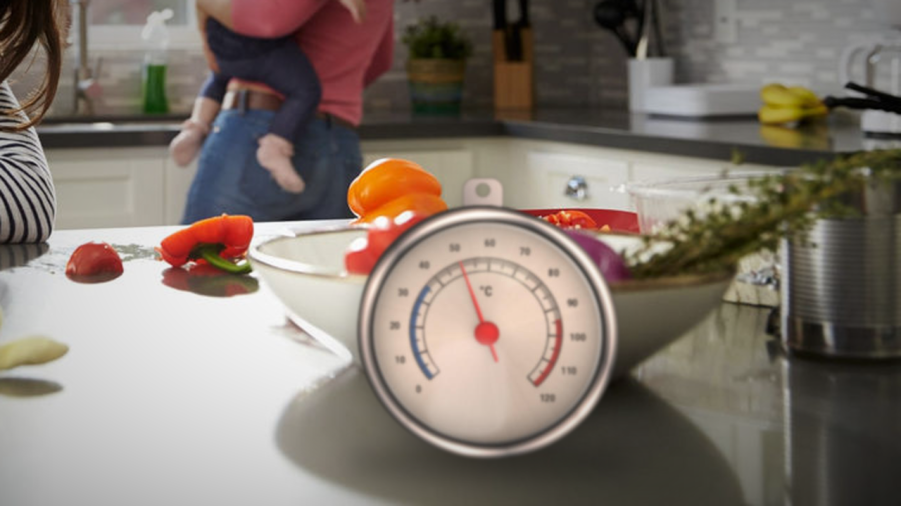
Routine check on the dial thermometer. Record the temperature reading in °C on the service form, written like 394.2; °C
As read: 50; °C
